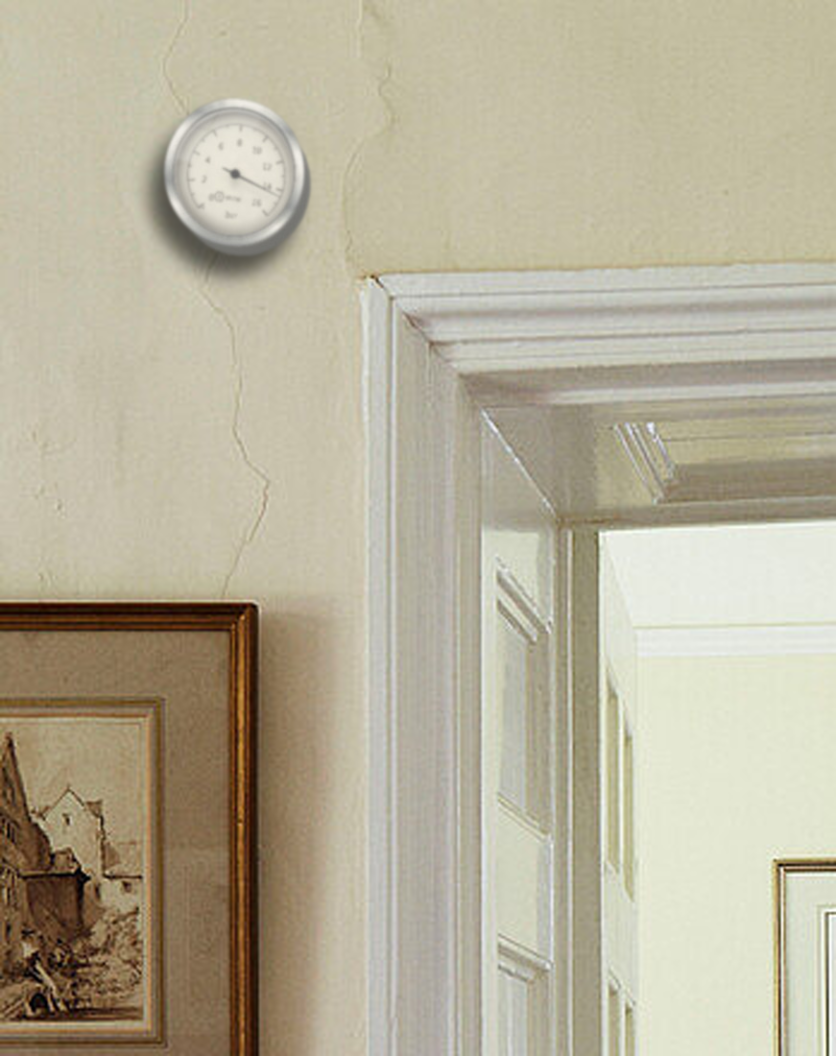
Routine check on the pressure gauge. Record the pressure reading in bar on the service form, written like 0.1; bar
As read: 14.5; bar
